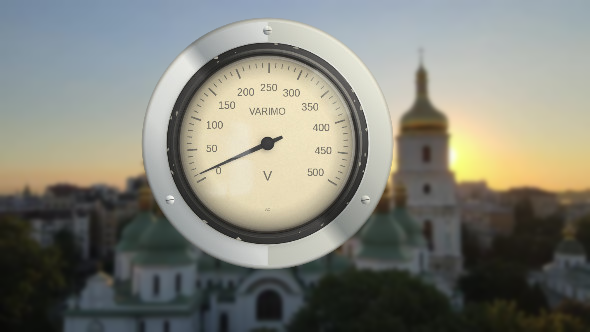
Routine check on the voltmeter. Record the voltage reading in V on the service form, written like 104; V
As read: 10; V
